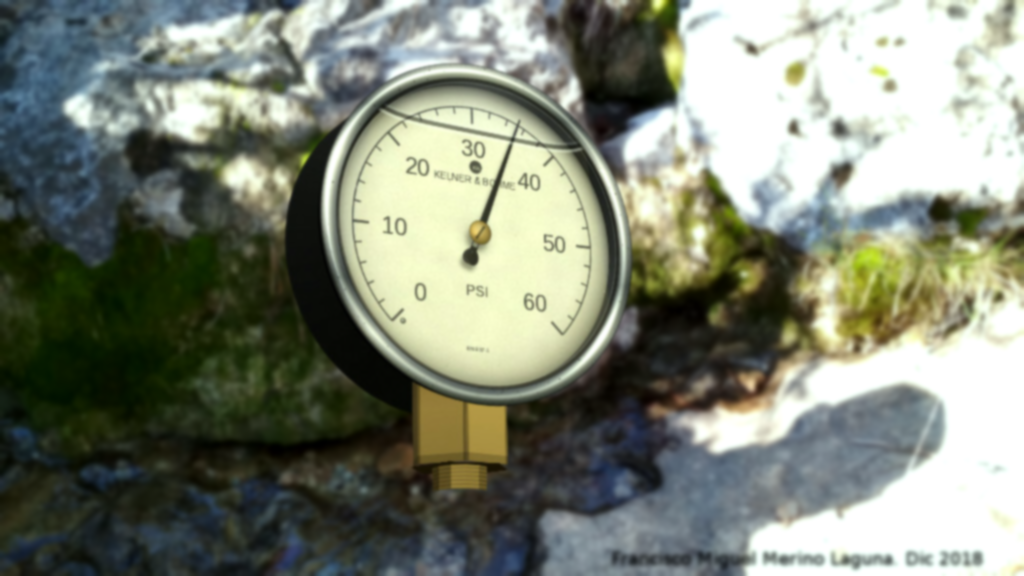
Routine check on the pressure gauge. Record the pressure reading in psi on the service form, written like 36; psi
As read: 35; psi
